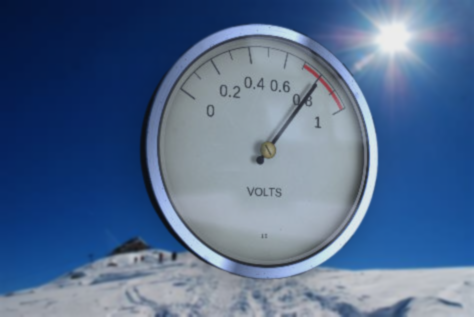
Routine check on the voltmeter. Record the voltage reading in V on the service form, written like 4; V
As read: 0.8; V
